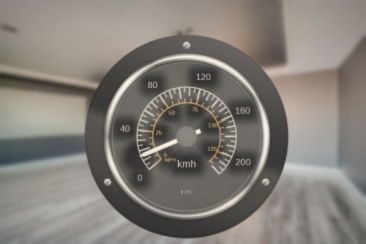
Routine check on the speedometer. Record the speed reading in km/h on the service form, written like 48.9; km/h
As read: 15; km/h
